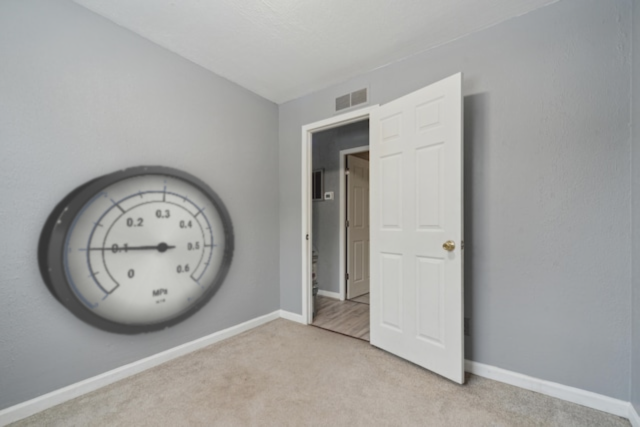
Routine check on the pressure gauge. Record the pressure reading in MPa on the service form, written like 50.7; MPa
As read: 0.1; MPa
